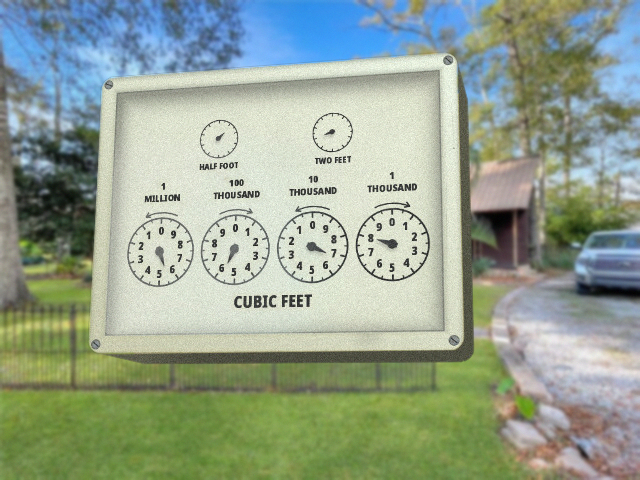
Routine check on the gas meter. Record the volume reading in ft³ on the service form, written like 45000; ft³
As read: 556800; ft³
